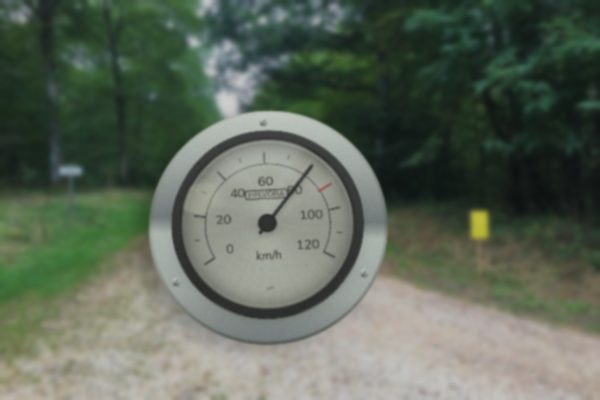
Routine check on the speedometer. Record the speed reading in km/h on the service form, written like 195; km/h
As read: 80; km/h
